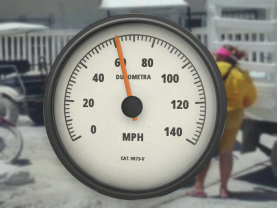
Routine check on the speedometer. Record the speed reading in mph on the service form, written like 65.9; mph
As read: 62; mph
